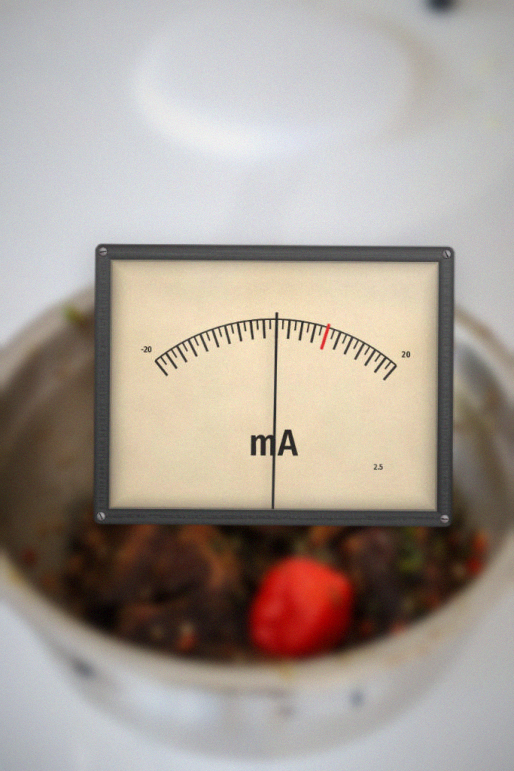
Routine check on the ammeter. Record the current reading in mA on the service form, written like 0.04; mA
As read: 0; mA
